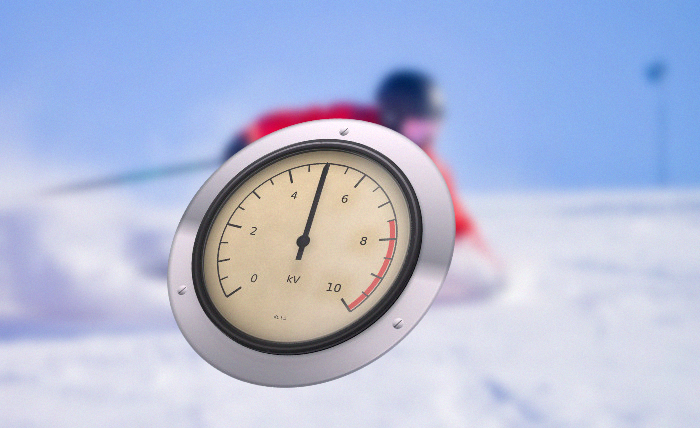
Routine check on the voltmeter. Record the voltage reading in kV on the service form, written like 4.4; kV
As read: 5; kV
